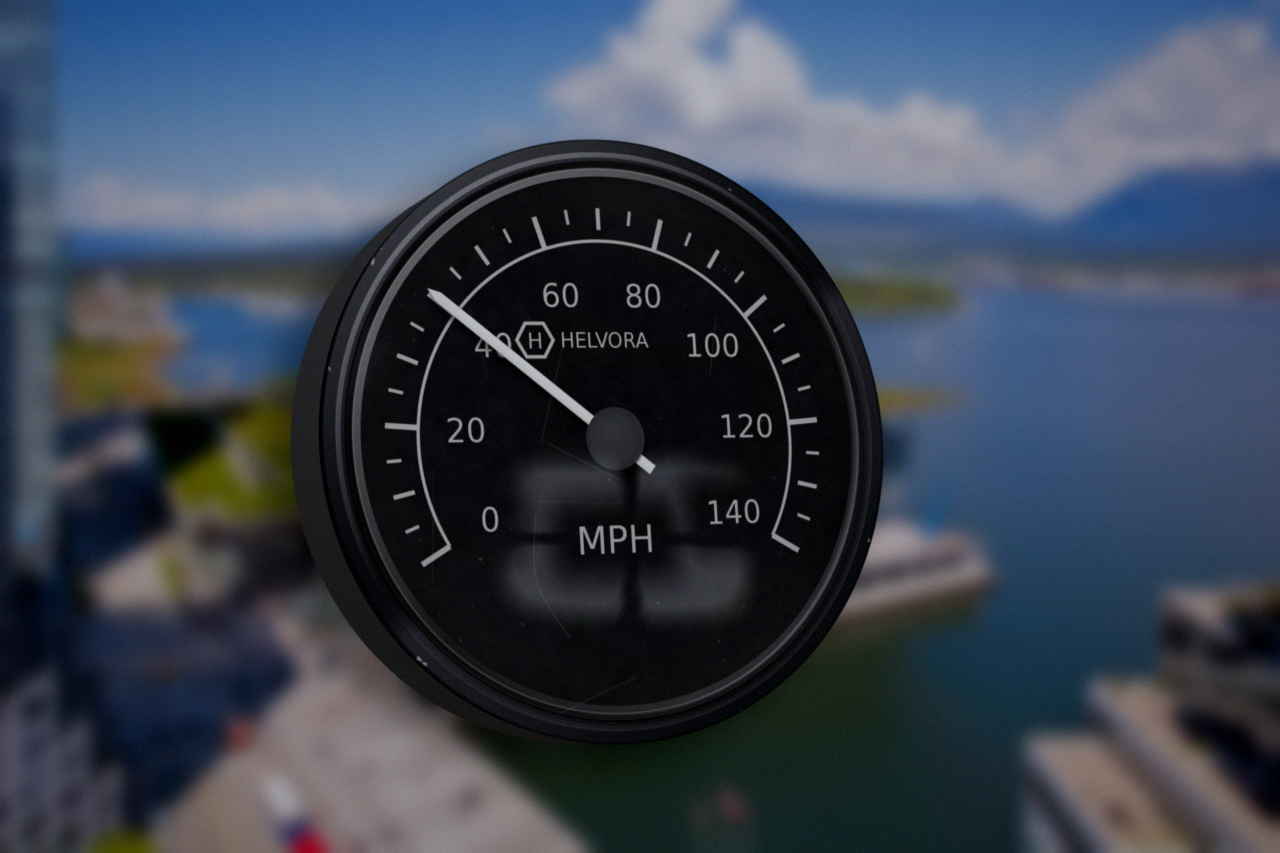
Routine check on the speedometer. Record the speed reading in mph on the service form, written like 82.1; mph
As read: 40; mph
